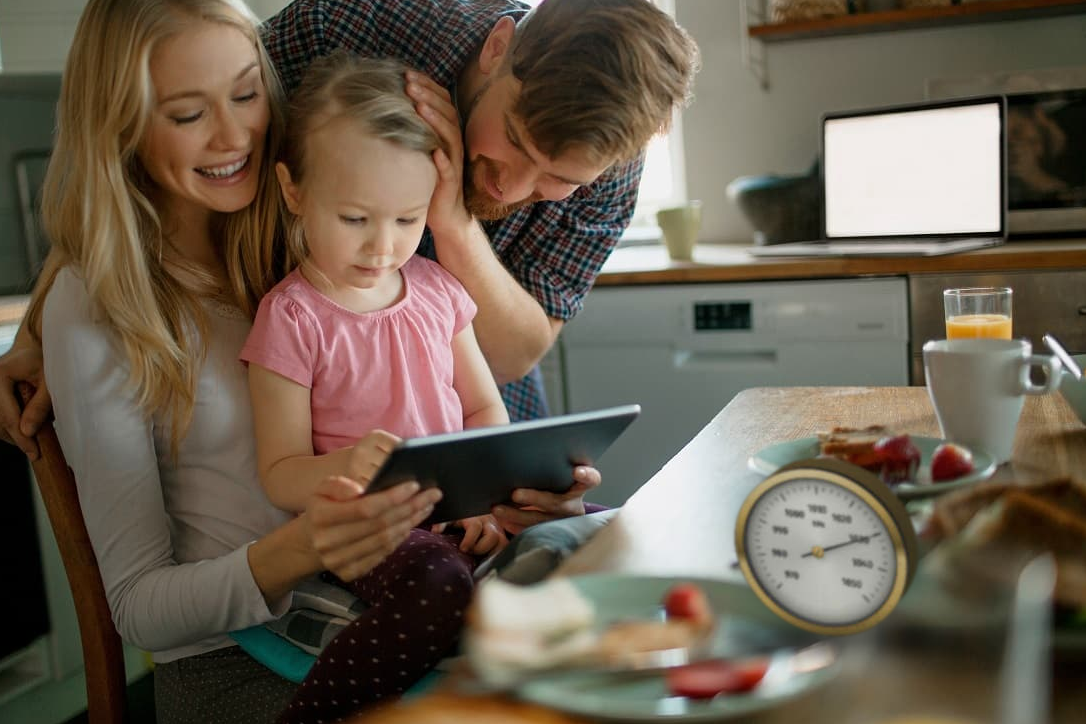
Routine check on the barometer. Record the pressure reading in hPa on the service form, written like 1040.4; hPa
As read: 1030; hPa
